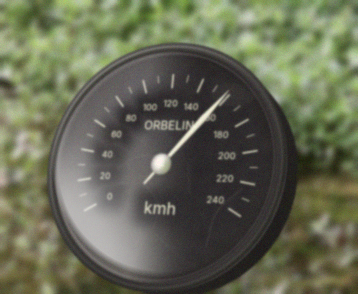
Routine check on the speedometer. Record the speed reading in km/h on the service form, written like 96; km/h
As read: 160; km/h
